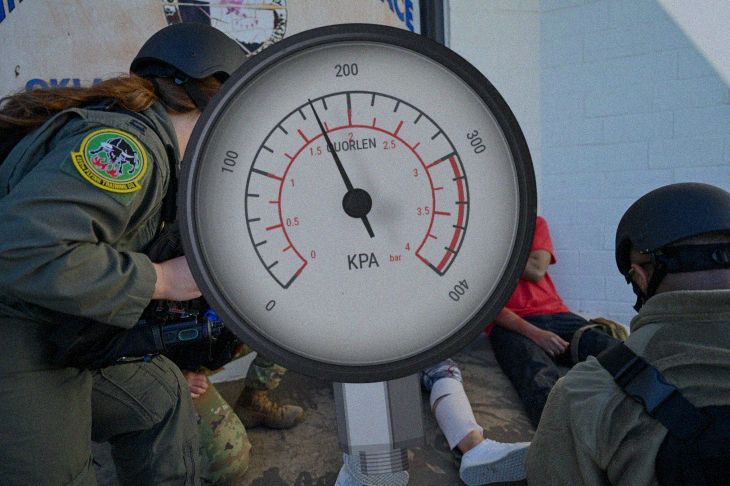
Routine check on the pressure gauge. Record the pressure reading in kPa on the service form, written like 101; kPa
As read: 170; kPa
